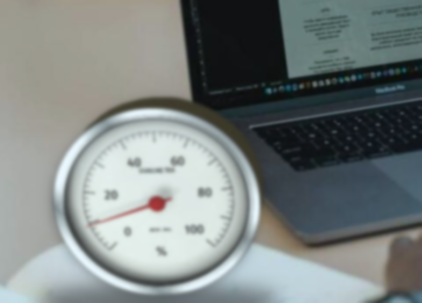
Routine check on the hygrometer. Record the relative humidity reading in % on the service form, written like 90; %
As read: 10; %
